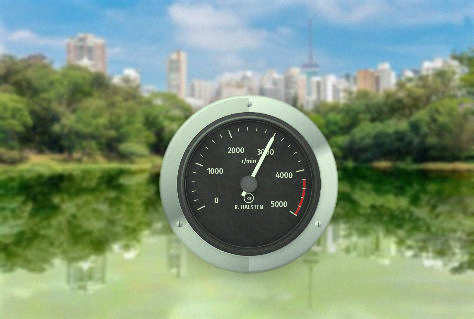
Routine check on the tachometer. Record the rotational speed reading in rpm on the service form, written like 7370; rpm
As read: 3000; rpm
